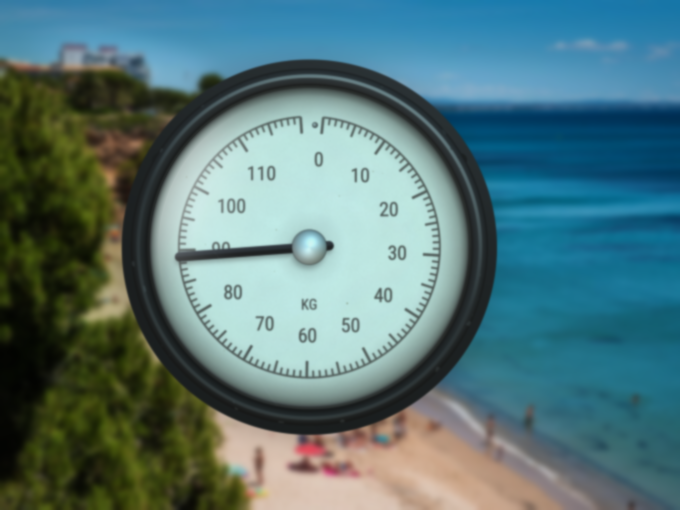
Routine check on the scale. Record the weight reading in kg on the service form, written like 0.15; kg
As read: 89; kg
